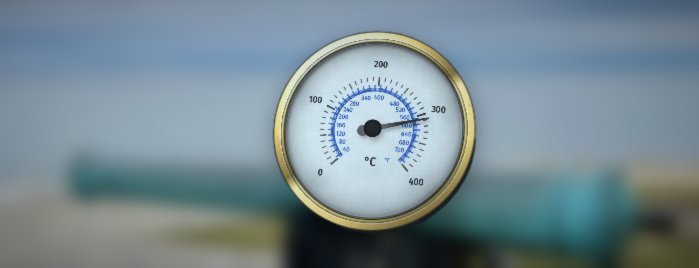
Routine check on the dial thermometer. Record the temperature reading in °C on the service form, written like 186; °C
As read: 310; °C
